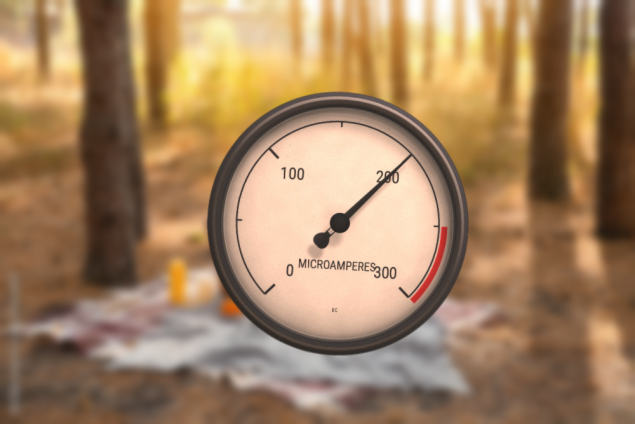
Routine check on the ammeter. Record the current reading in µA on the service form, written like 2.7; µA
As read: 200; µA
